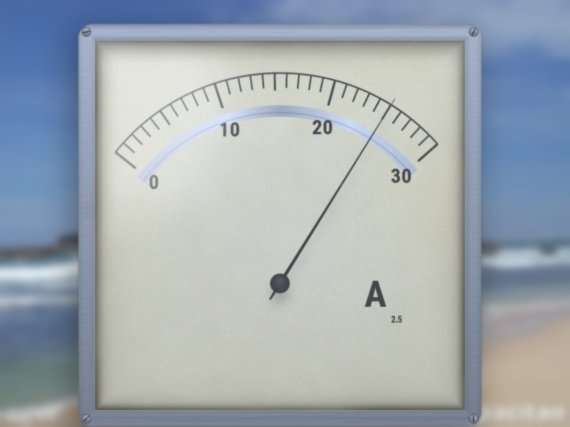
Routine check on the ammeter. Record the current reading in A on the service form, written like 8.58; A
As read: 25; A
